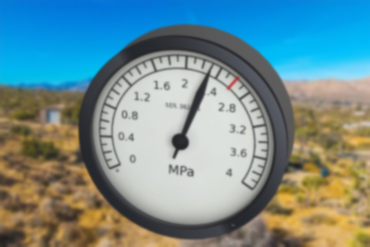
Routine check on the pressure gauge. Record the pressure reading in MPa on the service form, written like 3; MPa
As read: 2.3; MPa
